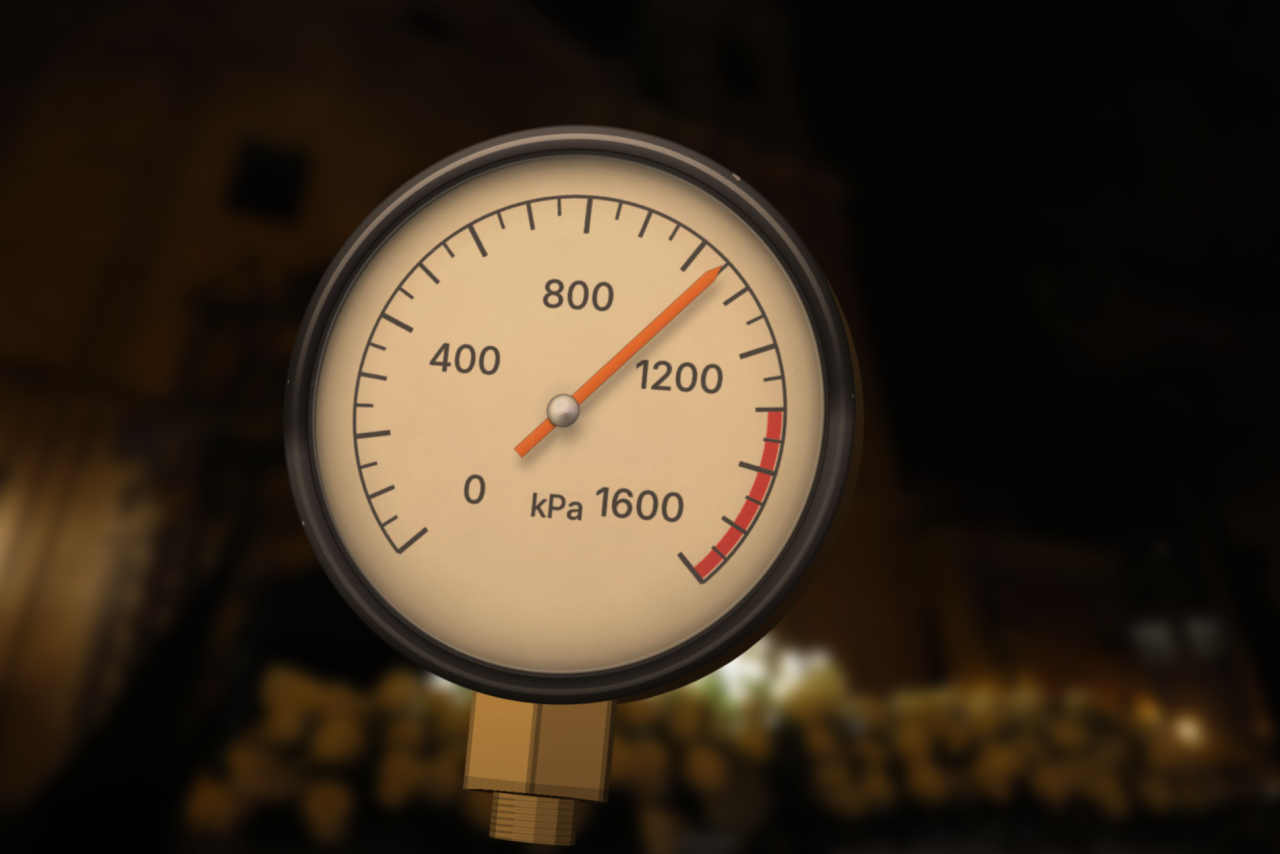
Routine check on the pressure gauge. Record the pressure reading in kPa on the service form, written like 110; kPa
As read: 1050; kPa
